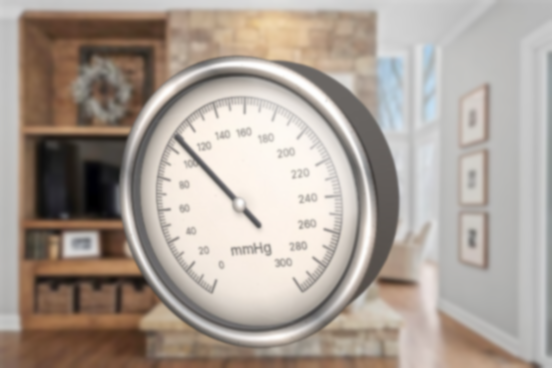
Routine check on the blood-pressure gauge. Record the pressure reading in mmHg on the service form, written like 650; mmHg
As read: 110; mmHg
